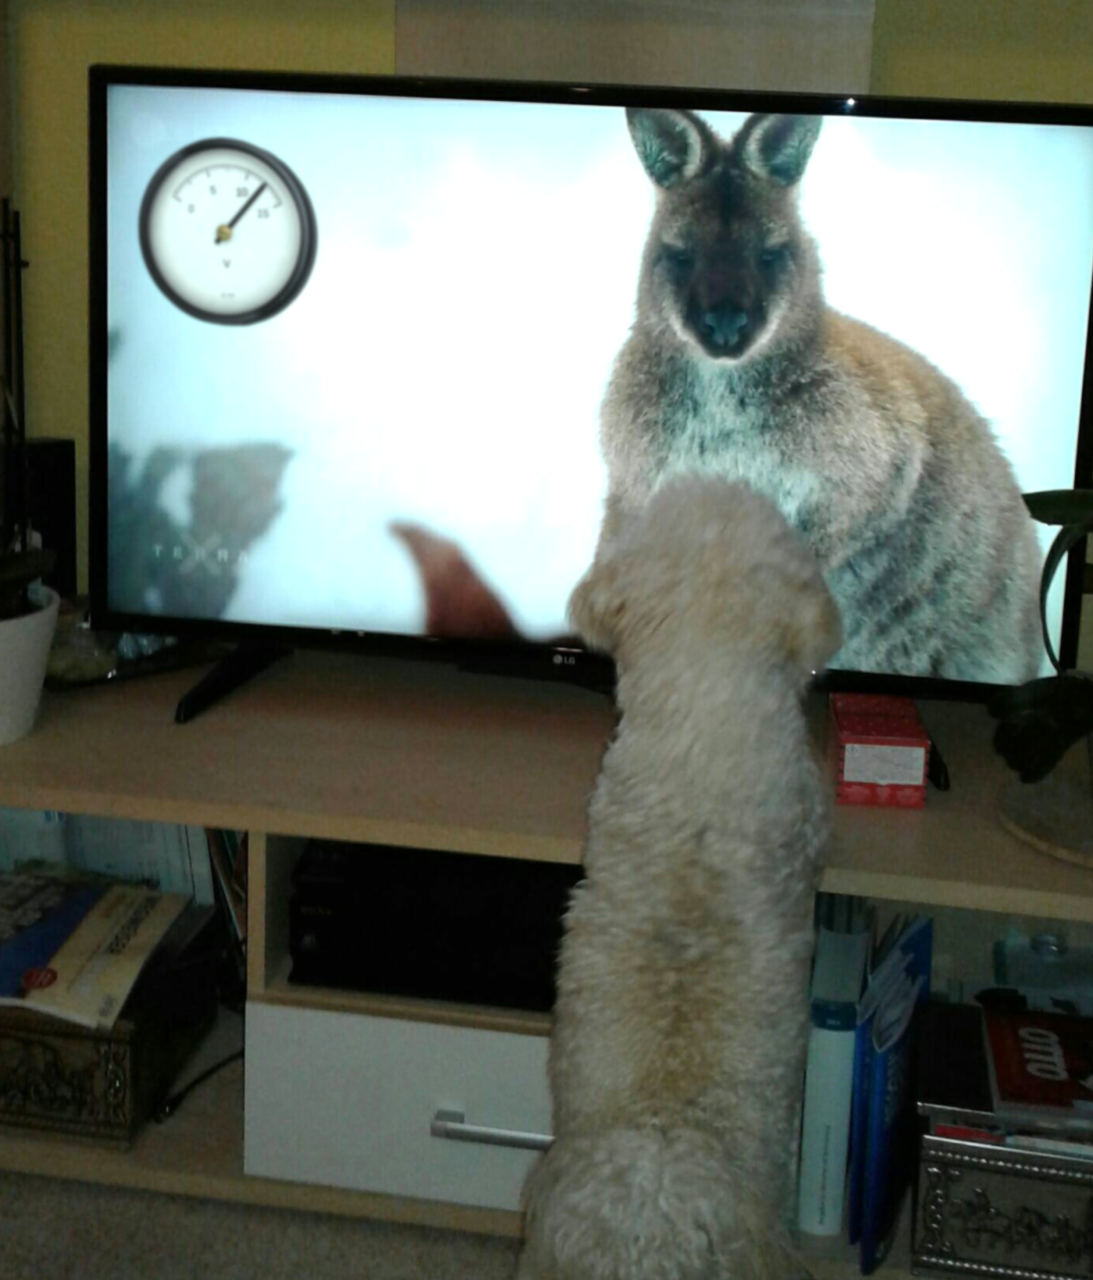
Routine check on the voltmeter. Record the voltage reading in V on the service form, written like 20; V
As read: 12.5; V
